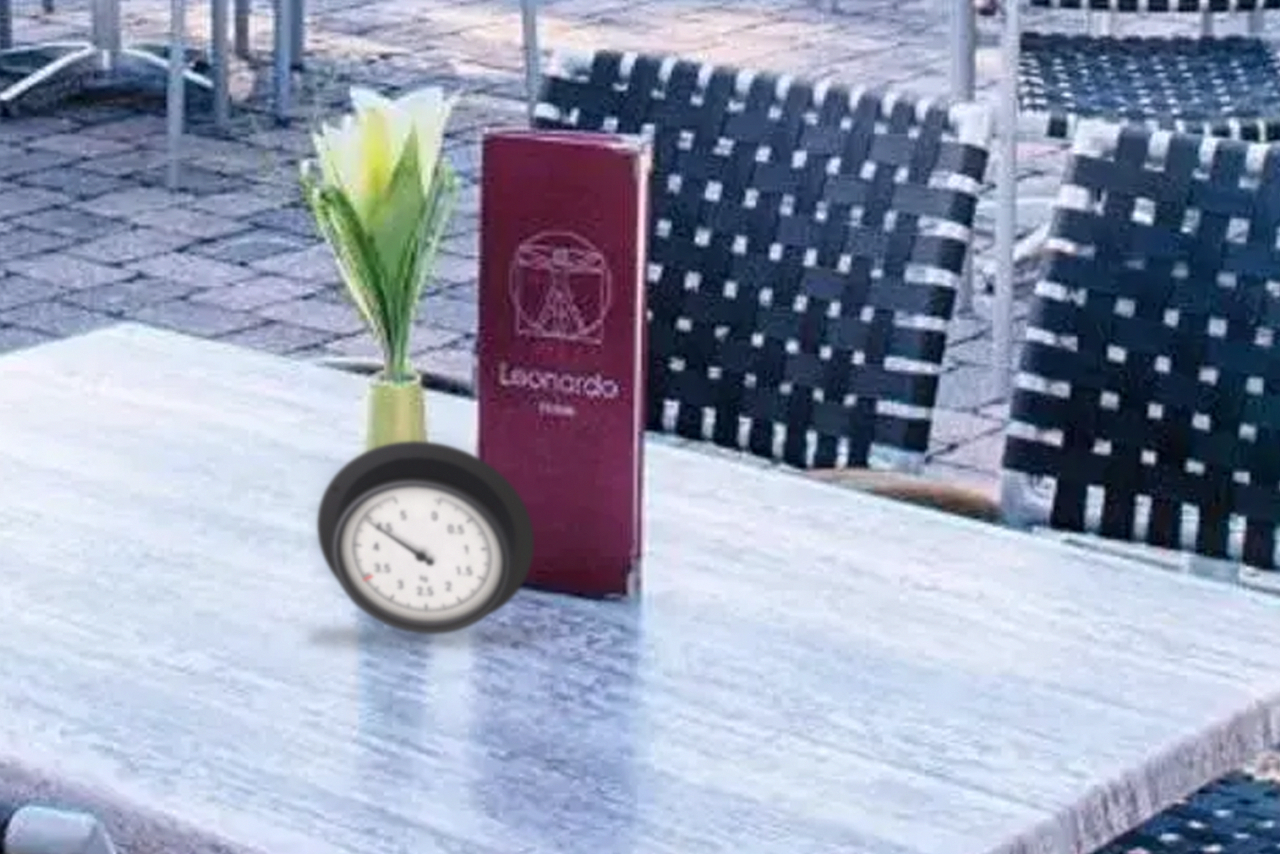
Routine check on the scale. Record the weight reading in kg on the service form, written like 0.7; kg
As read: 4.5; kg
